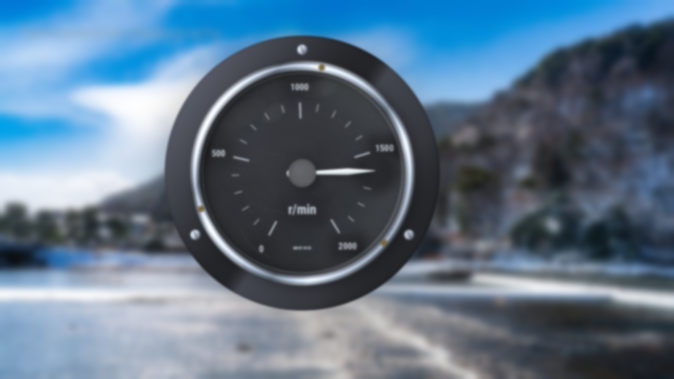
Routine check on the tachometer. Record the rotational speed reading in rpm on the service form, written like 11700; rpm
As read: 1600; rpm
